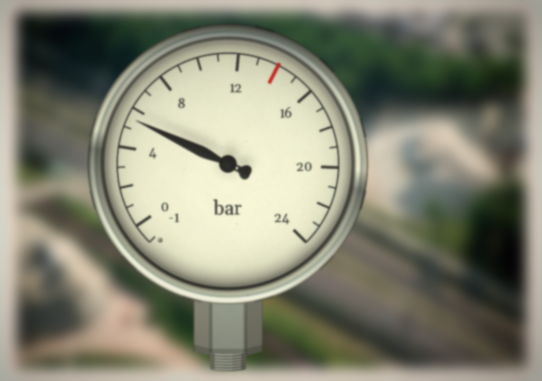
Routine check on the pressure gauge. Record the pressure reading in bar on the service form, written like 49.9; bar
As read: 5.5; bar
